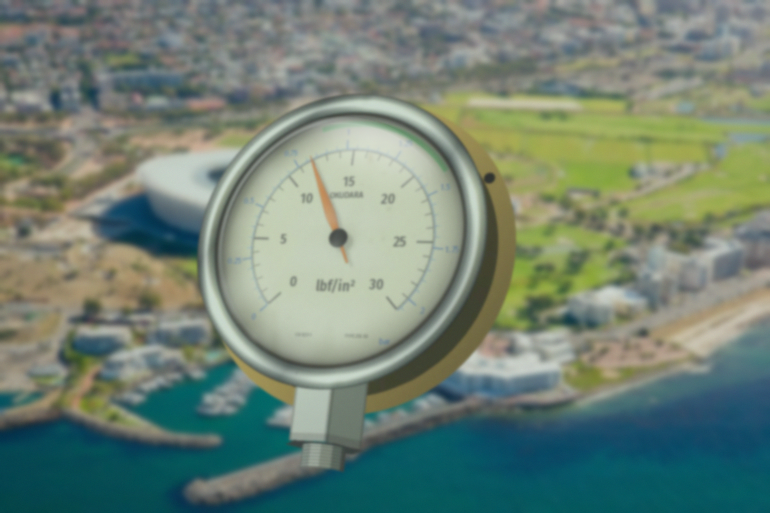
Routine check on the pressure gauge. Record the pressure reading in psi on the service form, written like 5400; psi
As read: 12; psi
